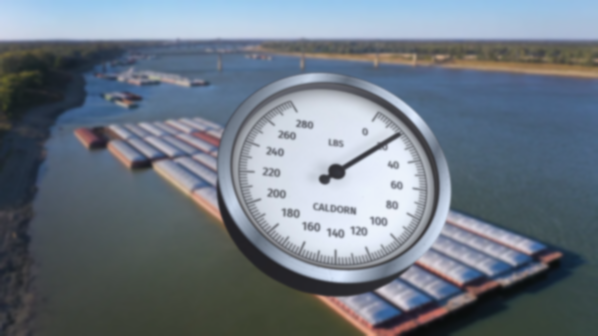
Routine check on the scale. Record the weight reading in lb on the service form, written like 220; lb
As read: 20; lb
